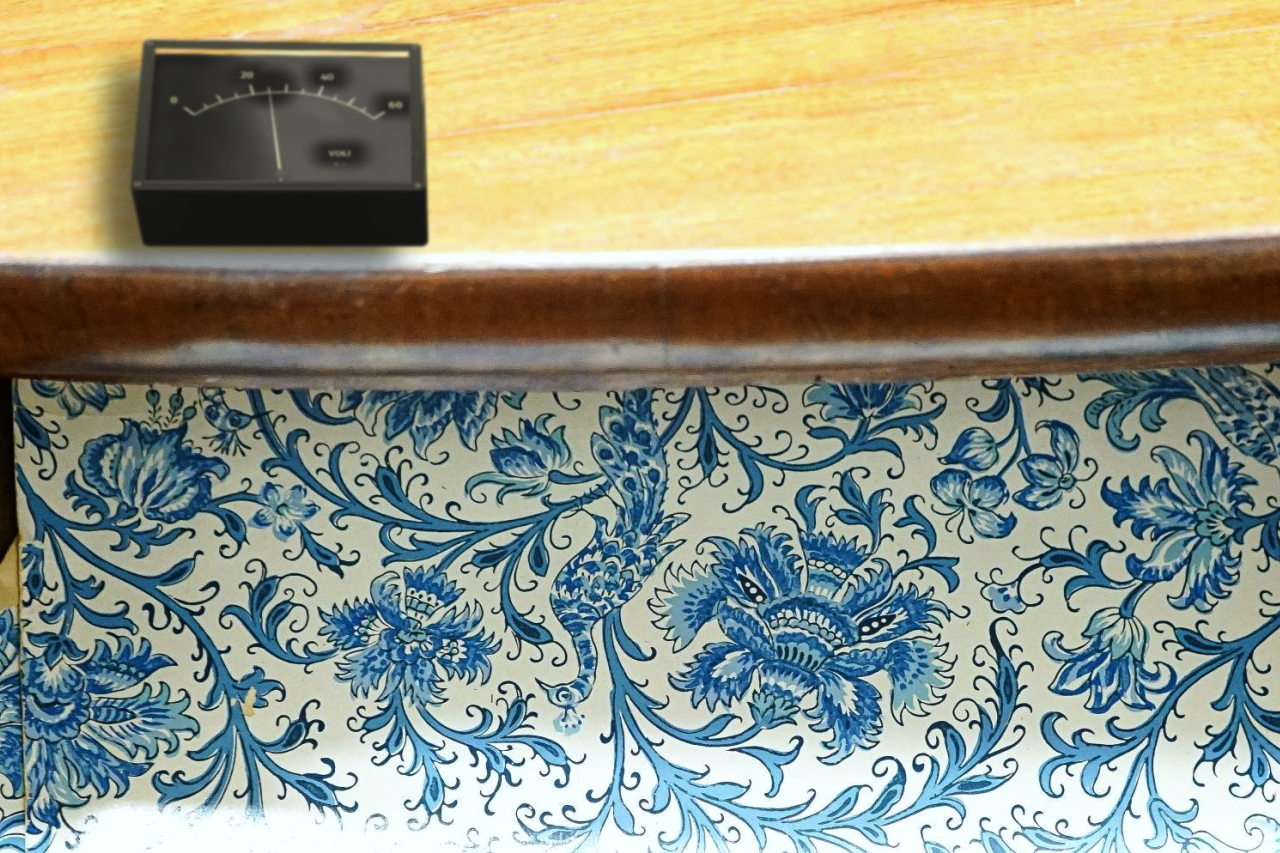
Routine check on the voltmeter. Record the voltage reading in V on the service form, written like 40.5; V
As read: 25; V
